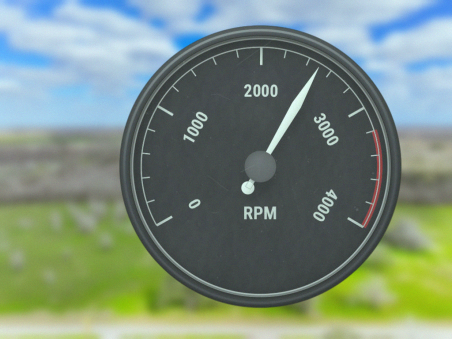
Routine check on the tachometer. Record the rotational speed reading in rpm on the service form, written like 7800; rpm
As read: 2500; rpm
